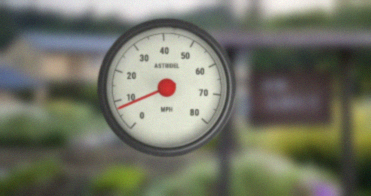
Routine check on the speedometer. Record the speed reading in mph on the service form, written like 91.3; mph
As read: 7.5; mph
